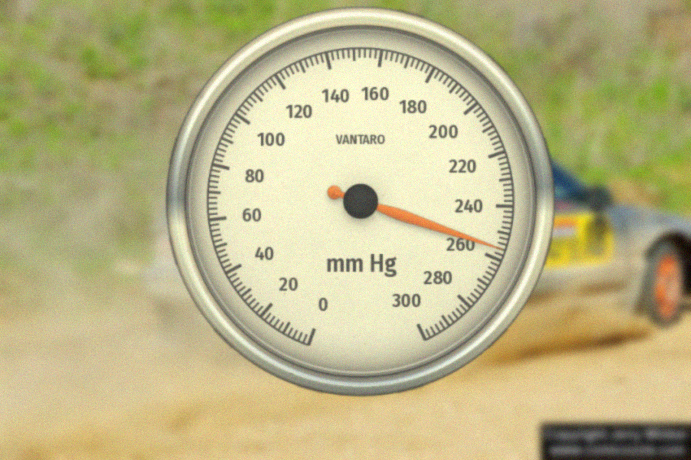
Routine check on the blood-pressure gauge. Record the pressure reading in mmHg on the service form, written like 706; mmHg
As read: 256; mmHg
